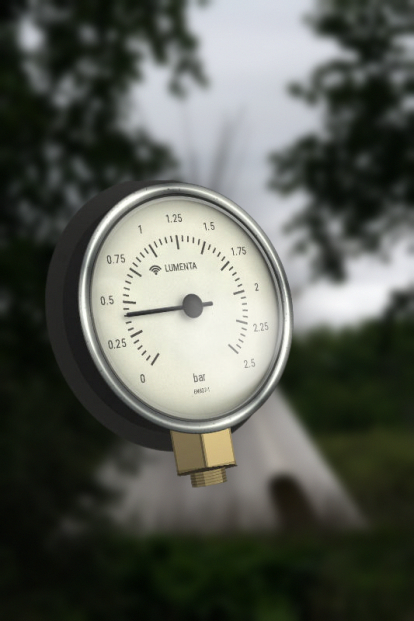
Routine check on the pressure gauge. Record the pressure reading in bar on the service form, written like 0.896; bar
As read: 0.4; bar
